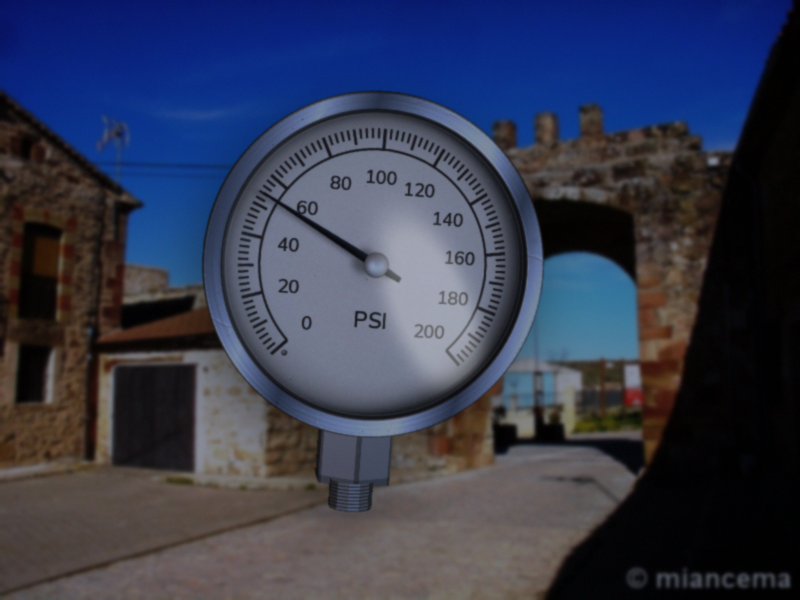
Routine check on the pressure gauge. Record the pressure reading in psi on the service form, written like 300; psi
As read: 54; psi
